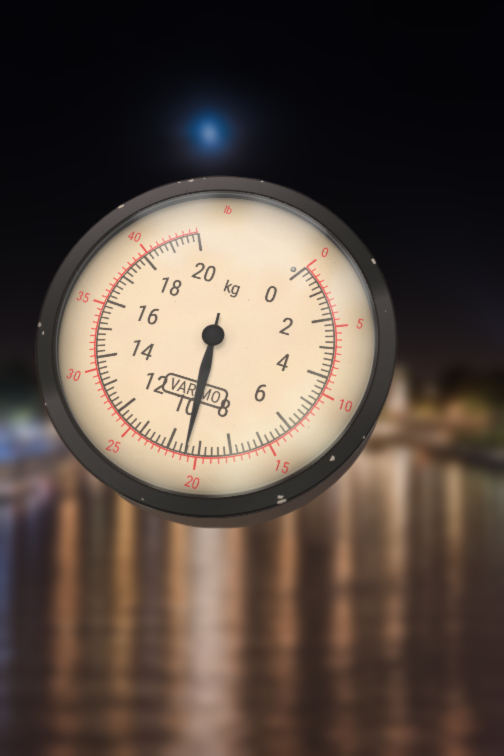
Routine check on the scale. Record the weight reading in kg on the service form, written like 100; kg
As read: 9.4; kg
